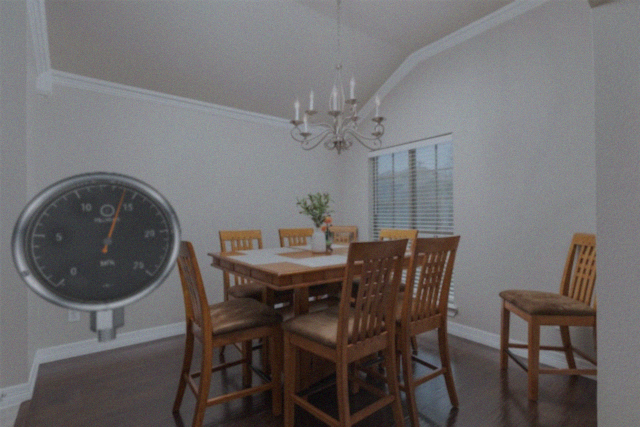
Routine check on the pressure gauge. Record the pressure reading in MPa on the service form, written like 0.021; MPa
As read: 14; MPa
